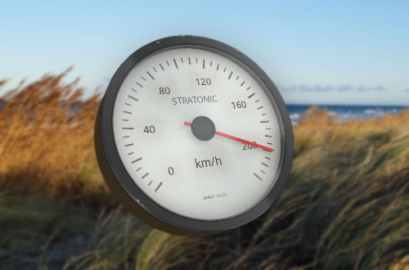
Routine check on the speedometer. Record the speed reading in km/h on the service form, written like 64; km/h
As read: 200; km/h
